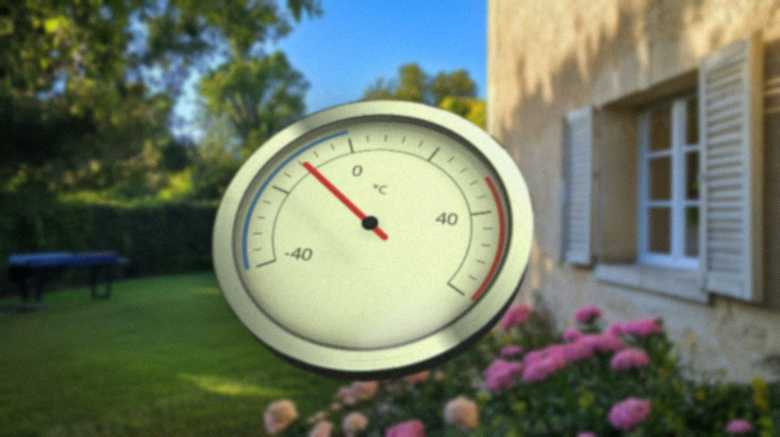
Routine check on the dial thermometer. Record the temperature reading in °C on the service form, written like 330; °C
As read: -12; °C
